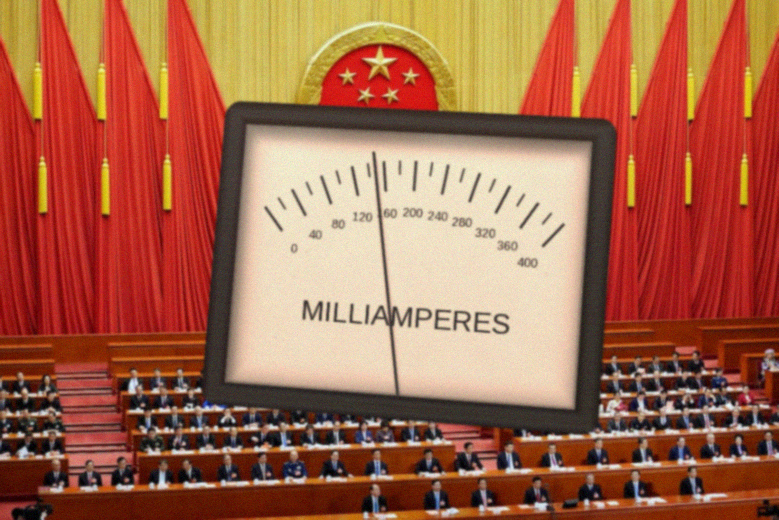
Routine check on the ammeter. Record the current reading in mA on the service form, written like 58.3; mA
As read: 150; mA
